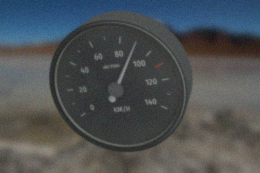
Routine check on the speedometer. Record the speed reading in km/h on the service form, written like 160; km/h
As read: 90; km/h
